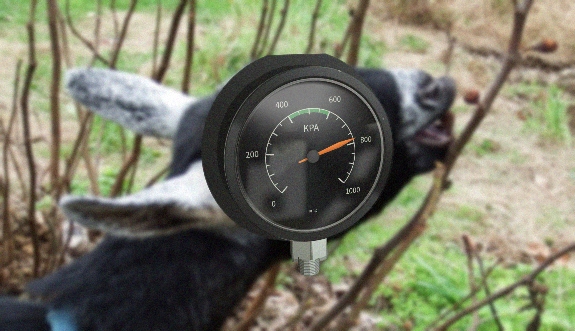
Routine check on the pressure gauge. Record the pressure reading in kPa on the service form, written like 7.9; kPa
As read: 775; kPa
